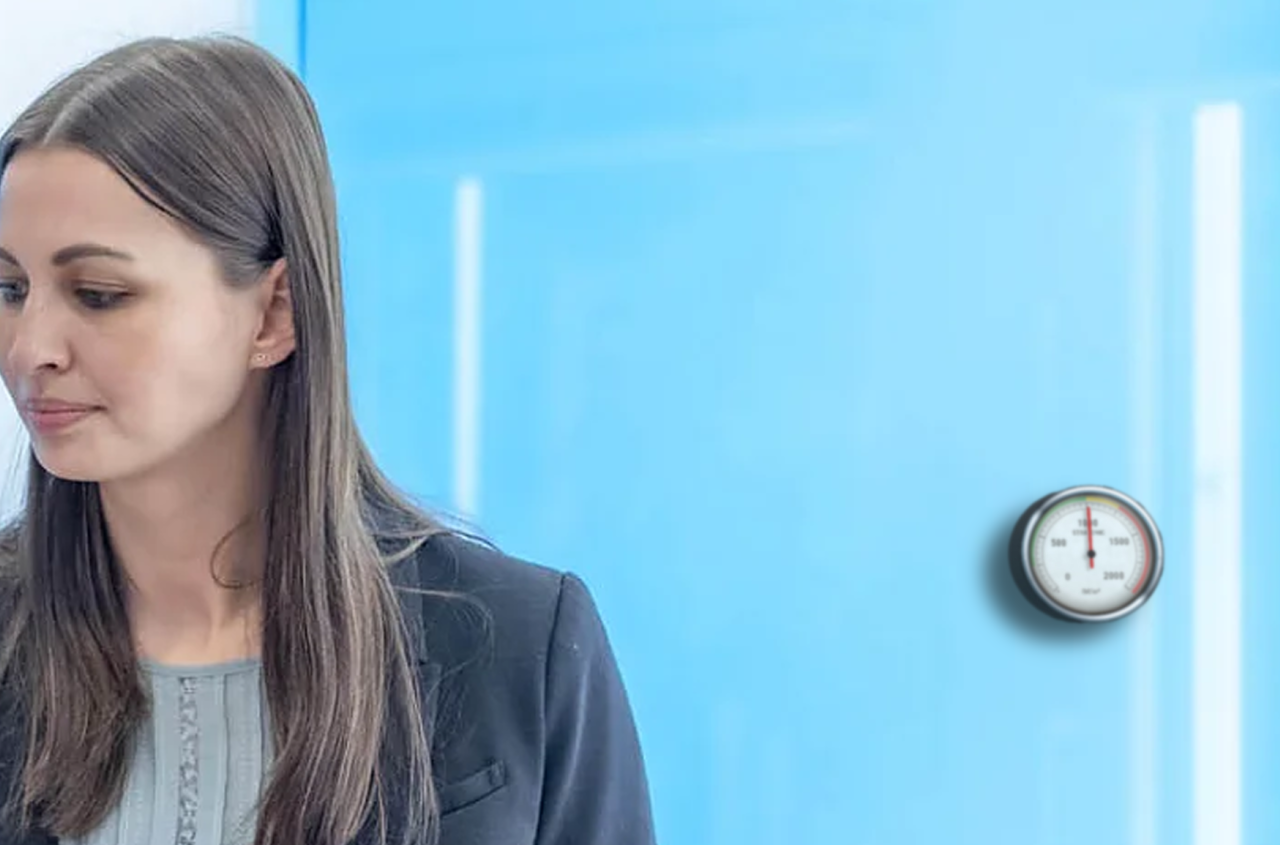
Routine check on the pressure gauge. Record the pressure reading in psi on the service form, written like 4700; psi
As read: 1000; psi
